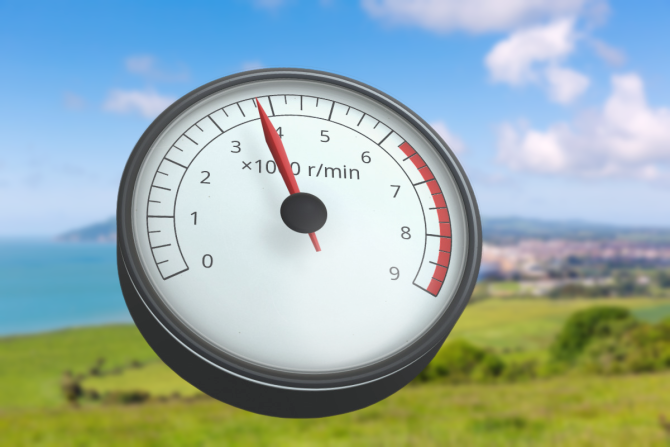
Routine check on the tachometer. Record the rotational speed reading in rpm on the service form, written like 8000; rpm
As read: 3750; rpm
